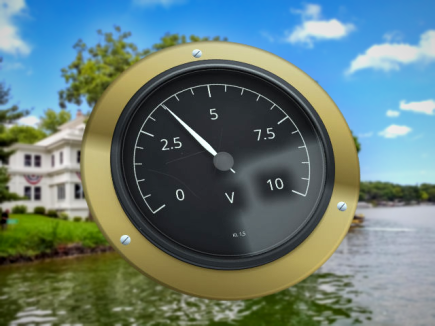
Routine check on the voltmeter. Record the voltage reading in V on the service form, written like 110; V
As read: 3.5; V
